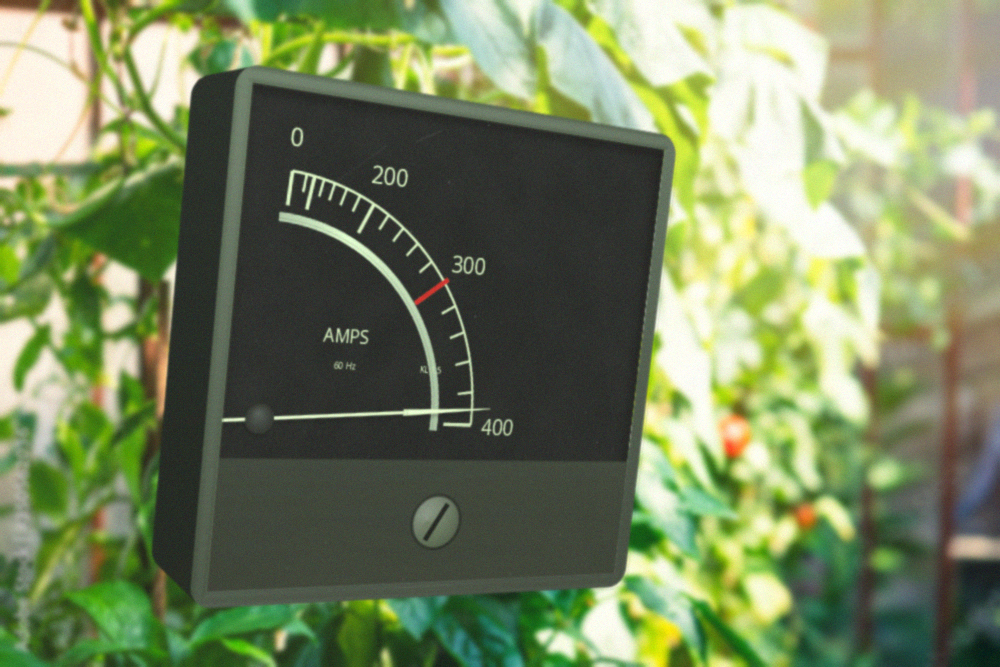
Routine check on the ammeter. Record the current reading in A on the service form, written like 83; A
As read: 390; A
